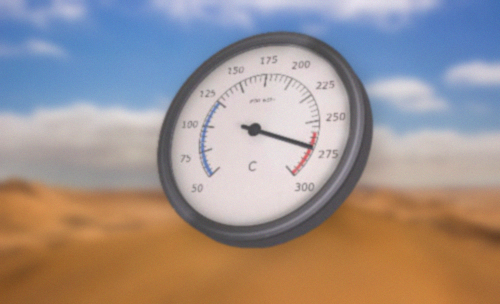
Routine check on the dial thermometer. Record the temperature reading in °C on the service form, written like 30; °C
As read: 275; °C
